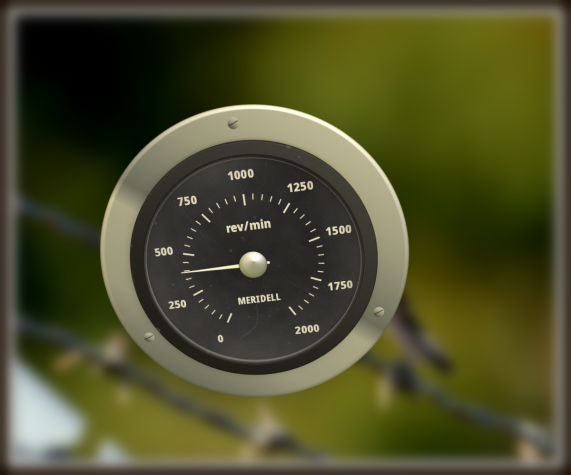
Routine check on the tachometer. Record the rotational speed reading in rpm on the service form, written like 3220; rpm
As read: 400; rpm
